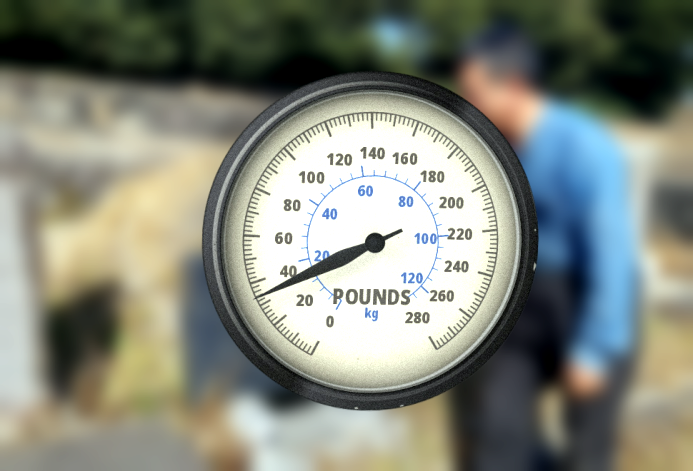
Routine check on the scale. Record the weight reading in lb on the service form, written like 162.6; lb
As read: 34; lb
